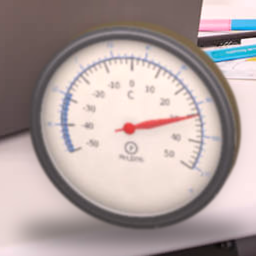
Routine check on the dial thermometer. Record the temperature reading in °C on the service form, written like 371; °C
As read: 30; °C
